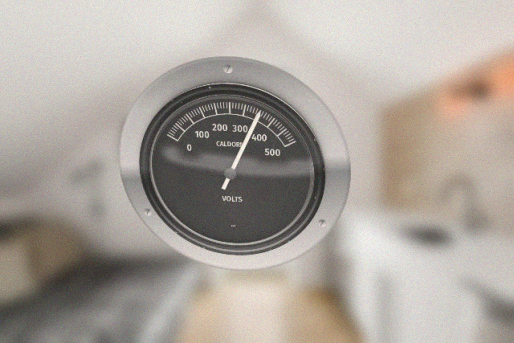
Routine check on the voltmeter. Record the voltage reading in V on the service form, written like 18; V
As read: 350; V
